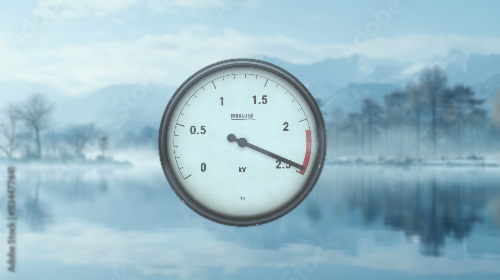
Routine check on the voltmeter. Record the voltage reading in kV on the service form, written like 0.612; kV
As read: 2.45; kV
